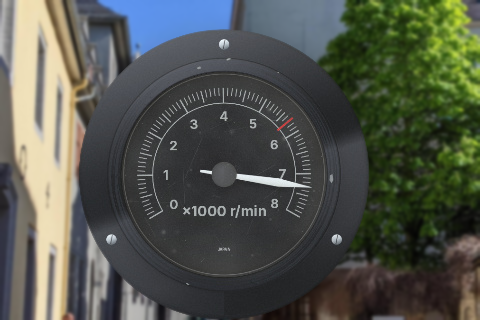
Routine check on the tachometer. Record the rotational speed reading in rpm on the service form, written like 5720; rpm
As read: 7300; rpm
